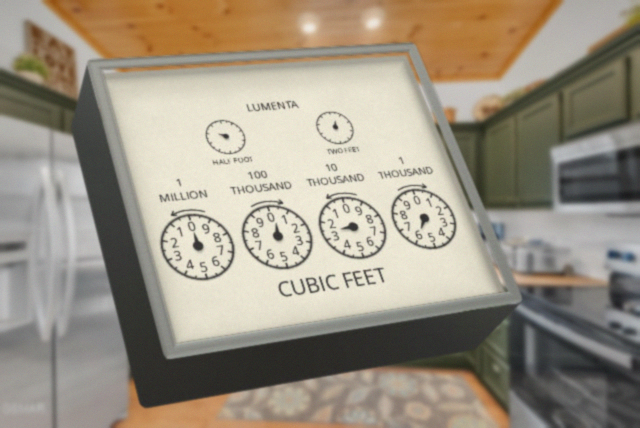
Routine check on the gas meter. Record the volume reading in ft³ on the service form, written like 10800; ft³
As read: 2600; ft³
